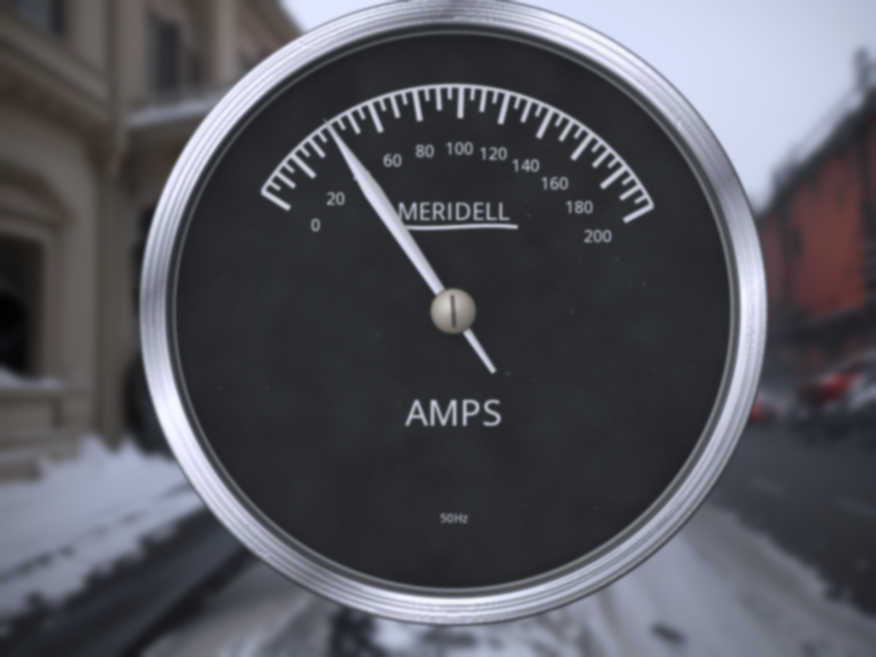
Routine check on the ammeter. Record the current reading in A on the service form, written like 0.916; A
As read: 40; A
